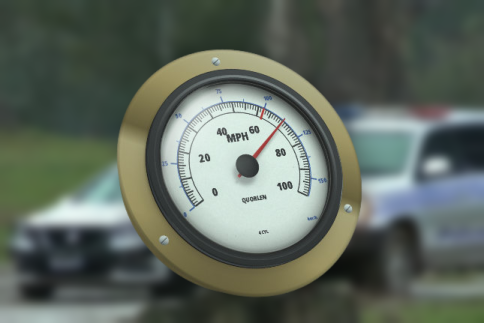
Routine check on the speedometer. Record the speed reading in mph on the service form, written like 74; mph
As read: 70; mph
